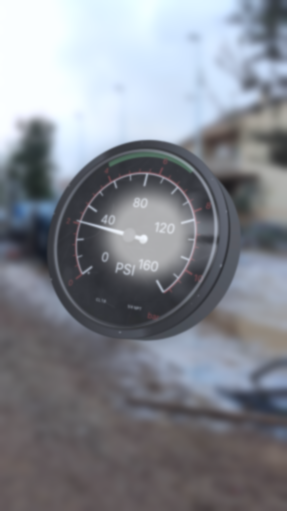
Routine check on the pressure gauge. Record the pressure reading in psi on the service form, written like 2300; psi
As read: 30; psi
